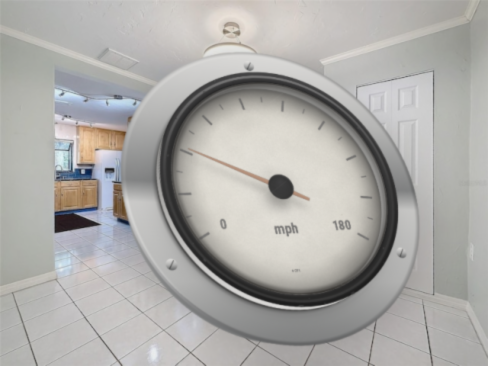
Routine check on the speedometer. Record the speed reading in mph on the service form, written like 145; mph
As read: 40; mph
